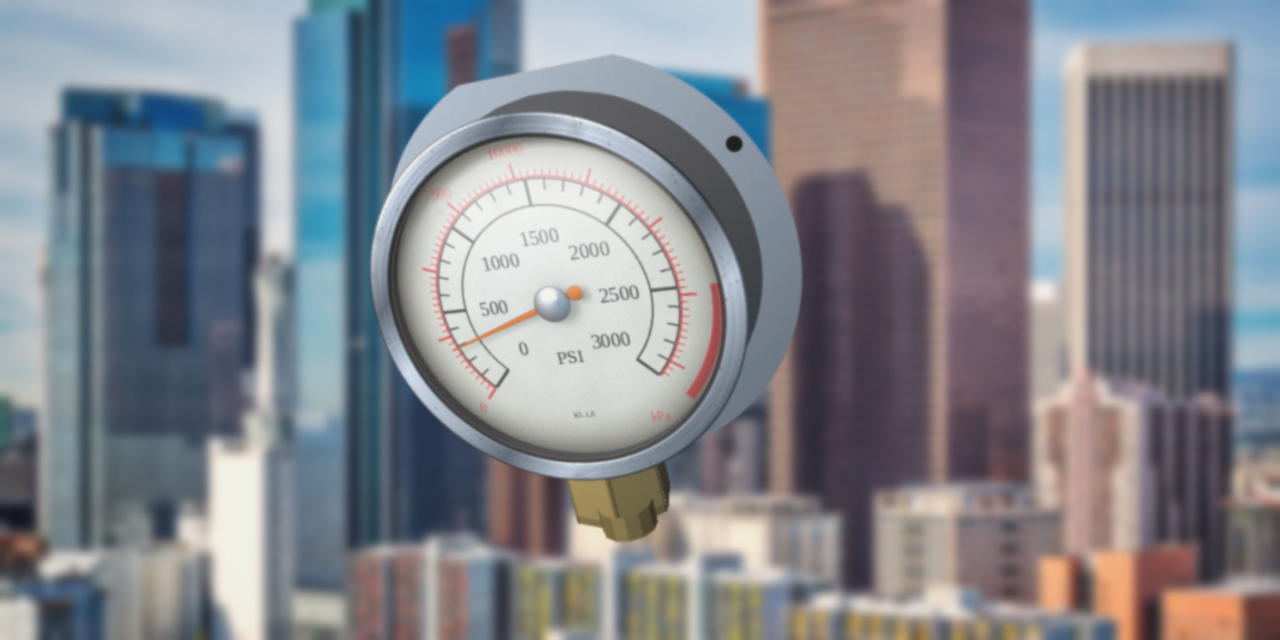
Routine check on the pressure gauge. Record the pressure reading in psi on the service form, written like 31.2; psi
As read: 300; psi
